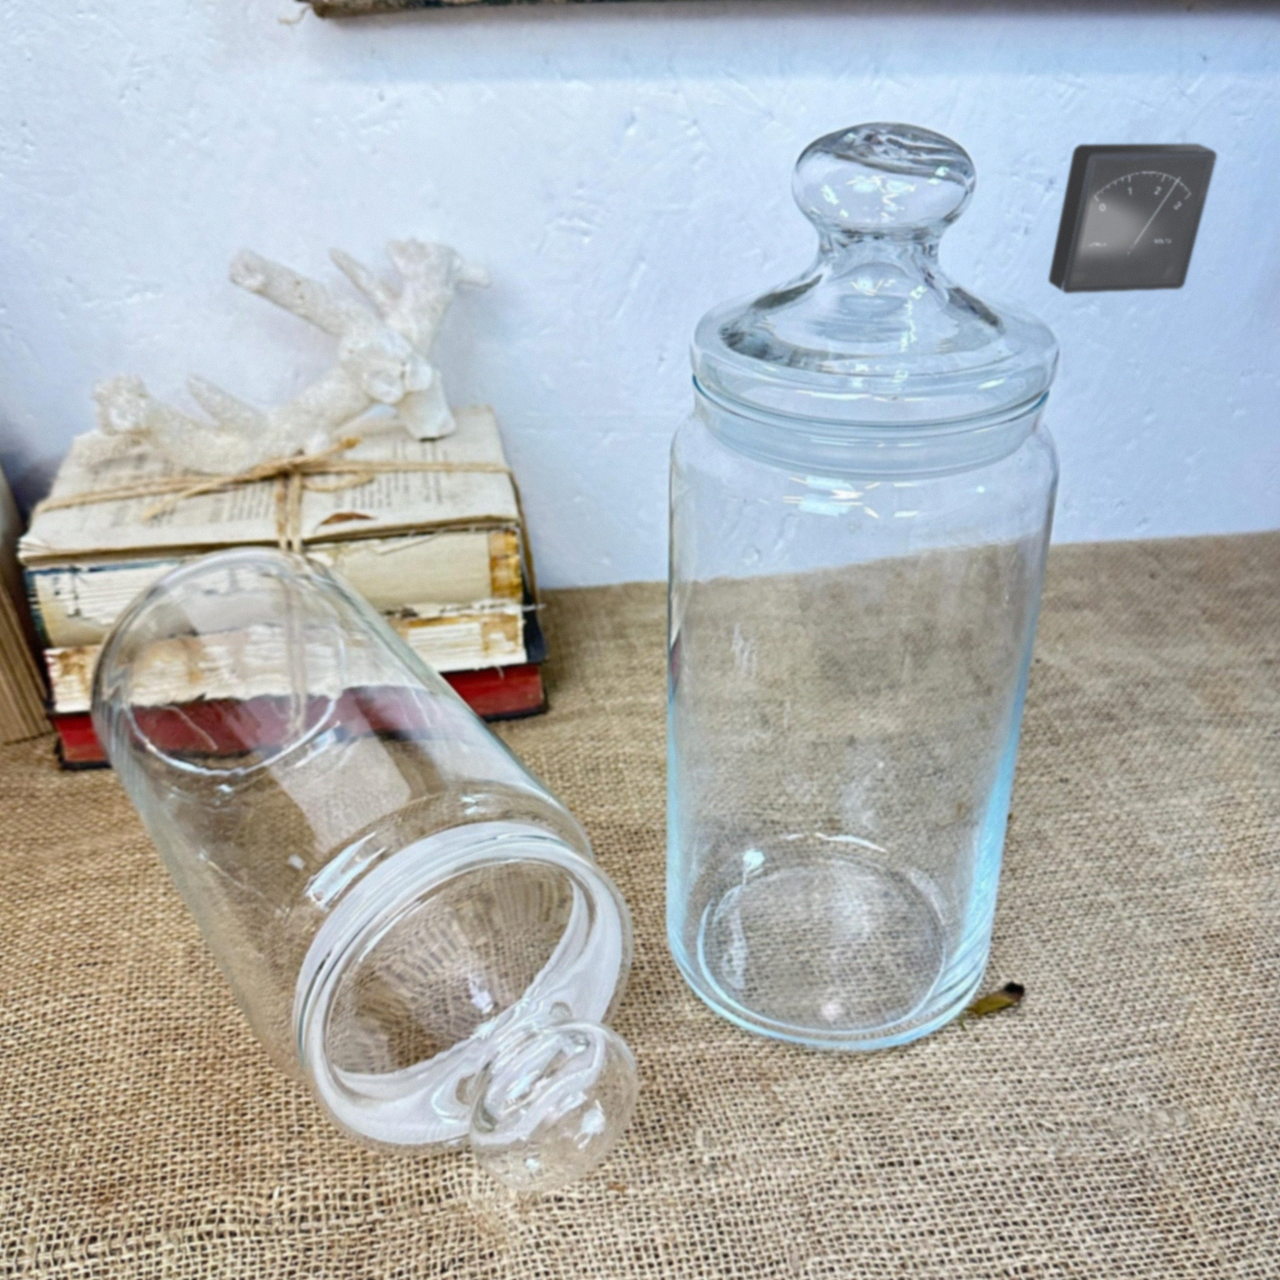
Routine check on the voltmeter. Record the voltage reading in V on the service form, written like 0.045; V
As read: 2.4; V
